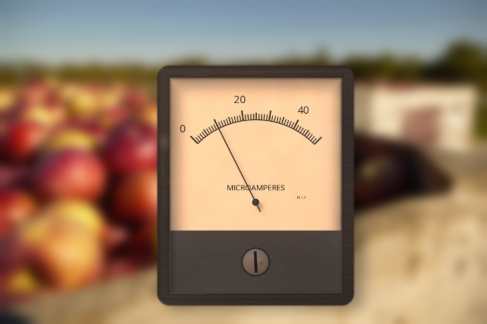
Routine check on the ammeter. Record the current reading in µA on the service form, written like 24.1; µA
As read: 10; µA
